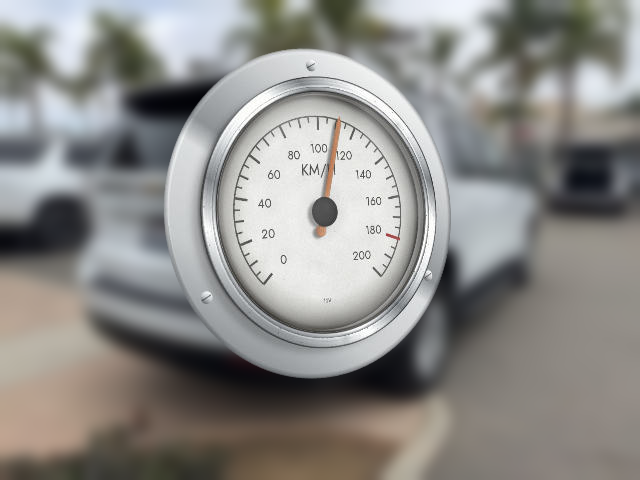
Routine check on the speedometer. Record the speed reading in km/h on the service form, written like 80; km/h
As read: 110; km/h
